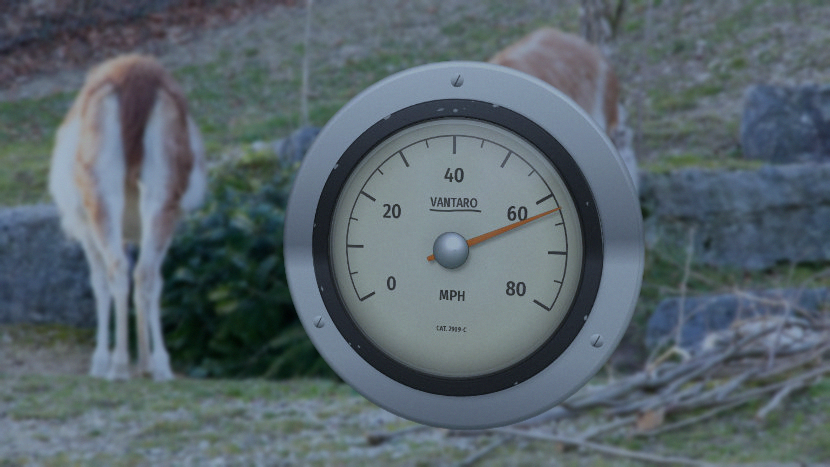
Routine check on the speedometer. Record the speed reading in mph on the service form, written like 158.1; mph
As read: 62.5; mph
